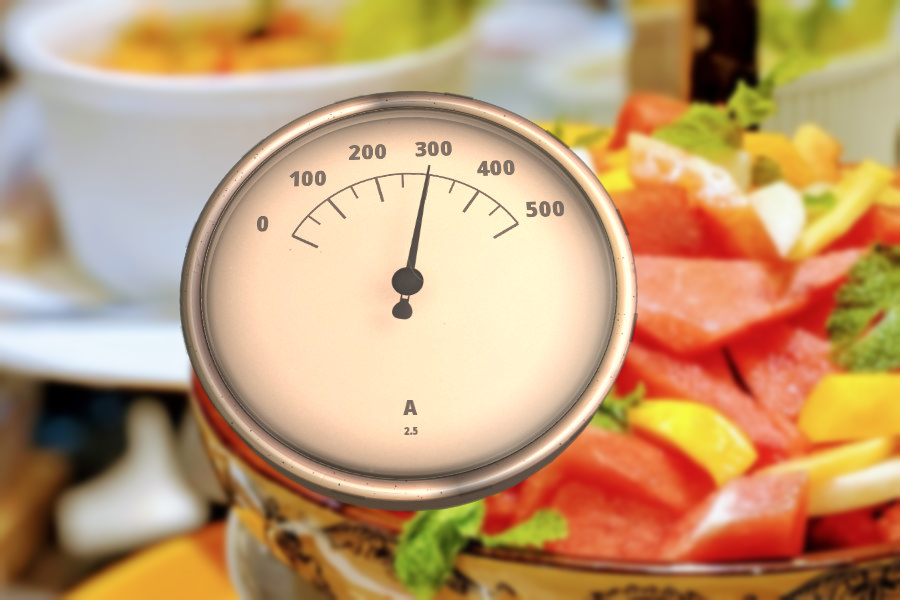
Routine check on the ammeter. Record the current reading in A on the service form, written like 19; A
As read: 300; A
